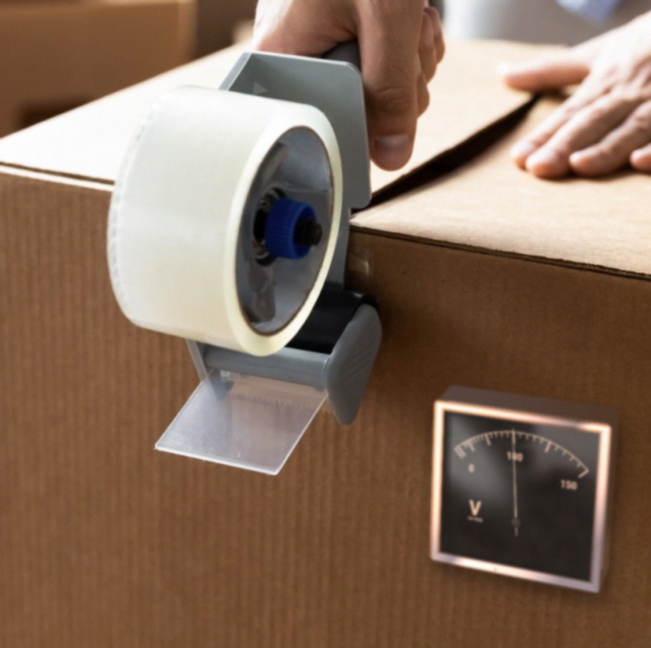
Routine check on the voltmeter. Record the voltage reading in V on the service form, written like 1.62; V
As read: 100; V
